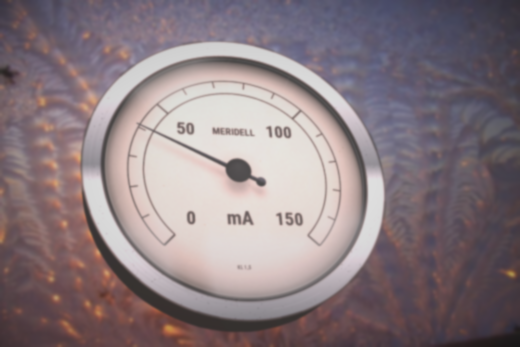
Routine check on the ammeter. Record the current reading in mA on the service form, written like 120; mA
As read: 40; mA
